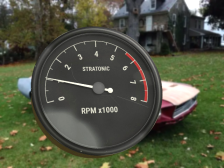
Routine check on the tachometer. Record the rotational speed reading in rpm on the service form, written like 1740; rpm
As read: 1000; rpm
